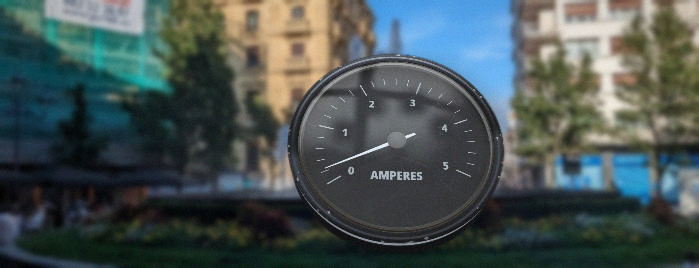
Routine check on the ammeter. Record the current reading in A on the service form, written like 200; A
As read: 0.2; A
